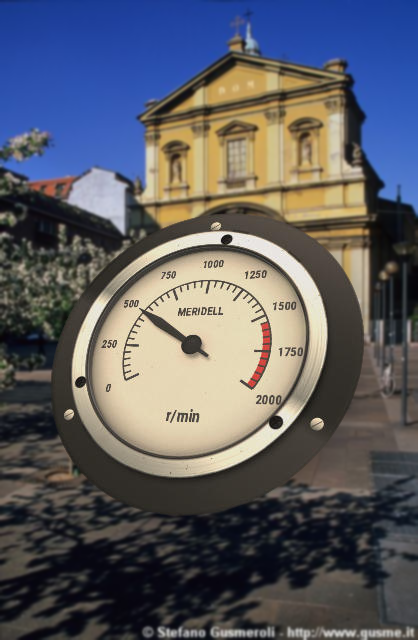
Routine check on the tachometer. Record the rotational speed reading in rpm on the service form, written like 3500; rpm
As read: 500; rpm
